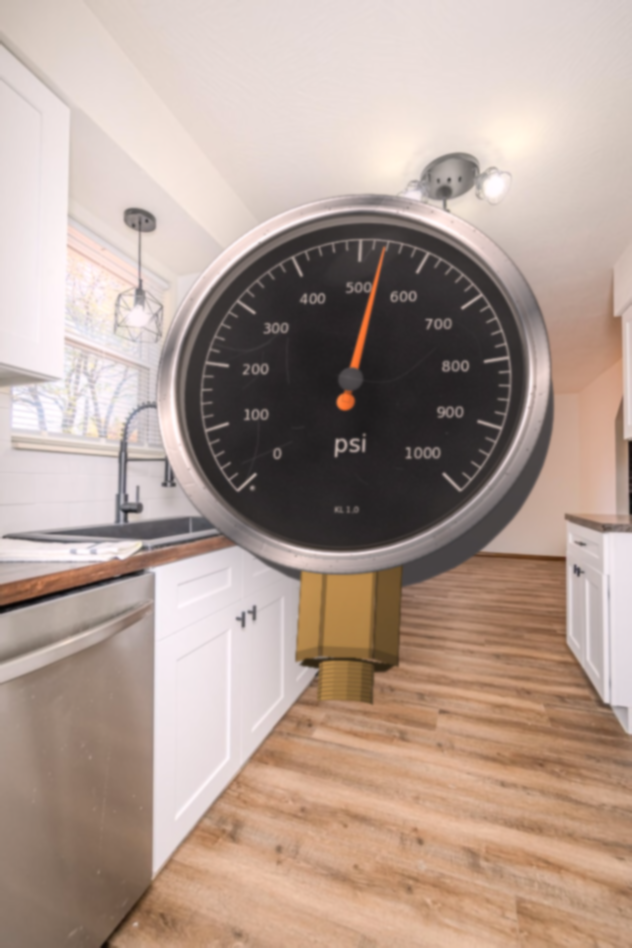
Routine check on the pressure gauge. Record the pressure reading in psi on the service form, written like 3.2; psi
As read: 540; psi
